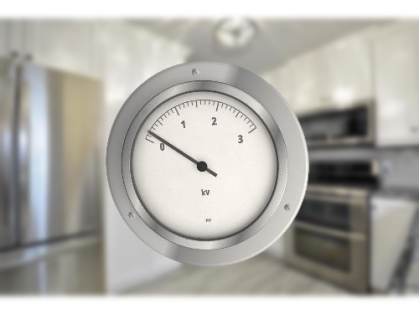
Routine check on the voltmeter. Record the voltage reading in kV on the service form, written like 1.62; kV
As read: 0.2; kV
